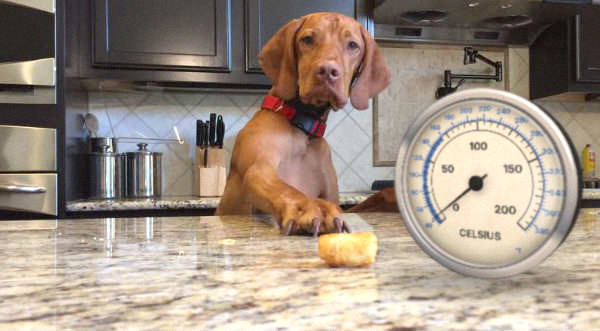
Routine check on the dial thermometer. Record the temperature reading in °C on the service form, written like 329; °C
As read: 5; °C
